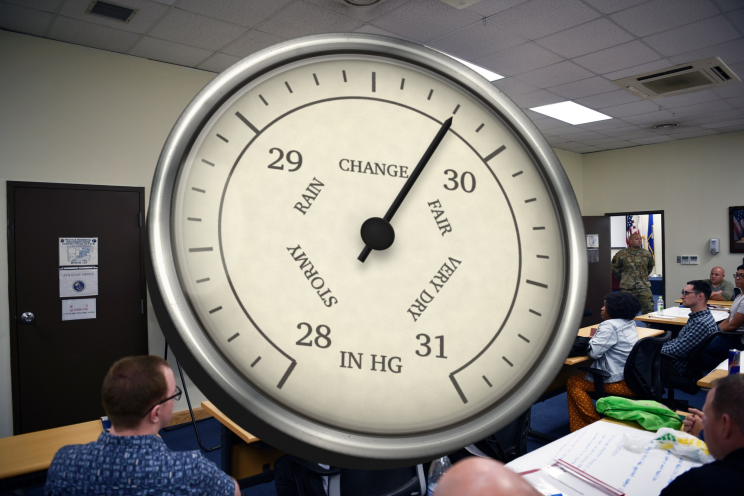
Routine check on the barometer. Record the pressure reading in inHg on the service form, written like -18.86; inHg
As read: 29.8; inHg
